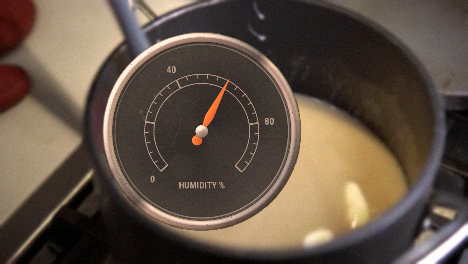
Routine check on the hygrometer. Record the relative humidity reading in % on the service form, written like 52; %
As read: 60; %
